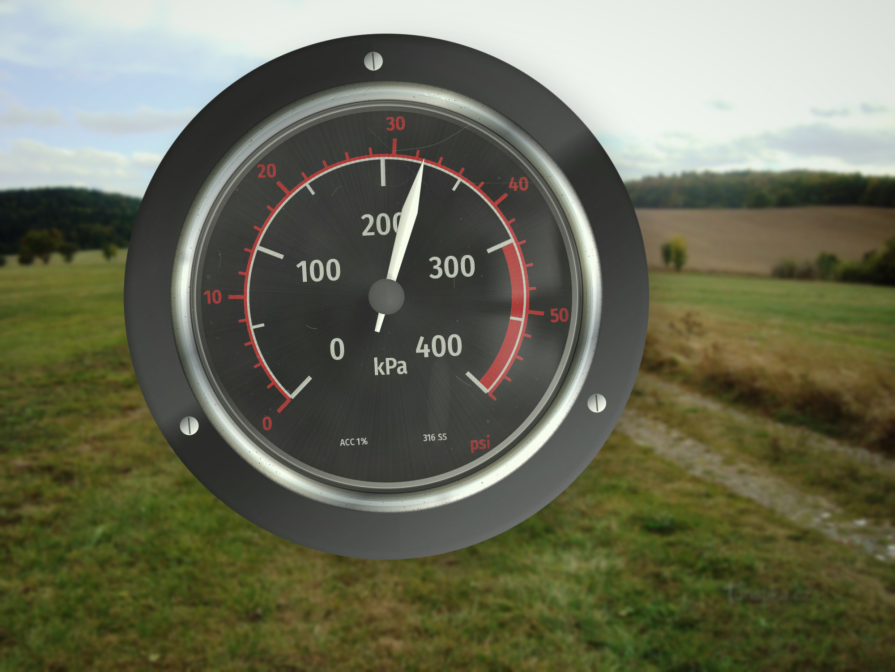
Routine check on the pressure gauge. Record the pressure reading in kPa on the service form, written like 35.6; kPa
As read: 225; kPa
